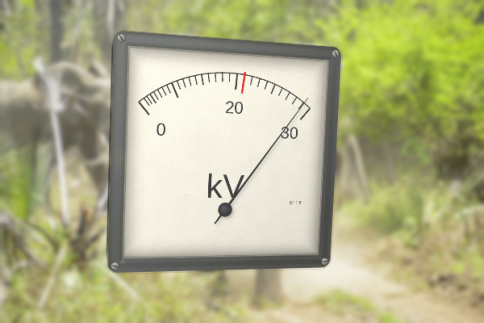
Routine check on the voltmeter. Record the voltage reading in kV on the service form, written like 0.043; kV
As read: 29; kV
